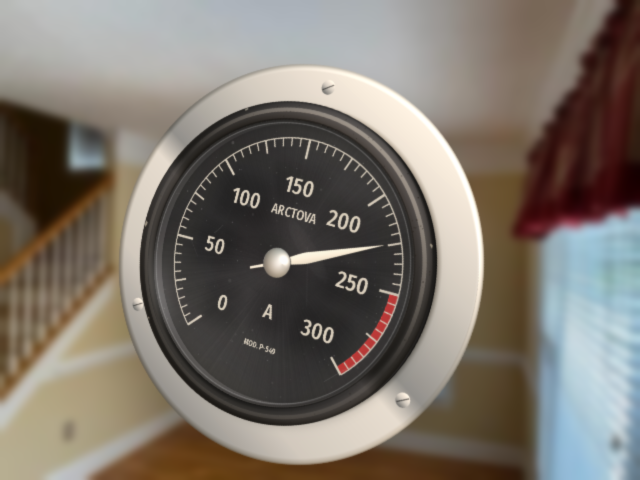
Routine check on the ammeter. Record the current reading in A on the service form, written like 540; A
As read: 225; A
